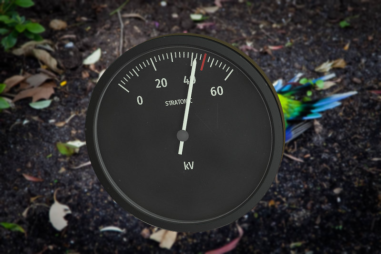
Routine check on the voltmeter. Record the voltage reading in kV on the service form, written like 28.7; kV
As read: 42; kV
